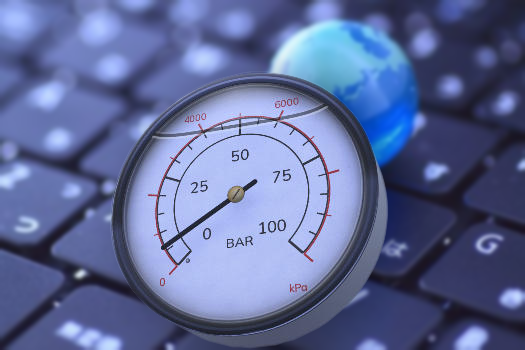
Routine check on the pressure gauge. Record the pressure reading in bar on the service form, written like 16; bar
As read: 5; bar
